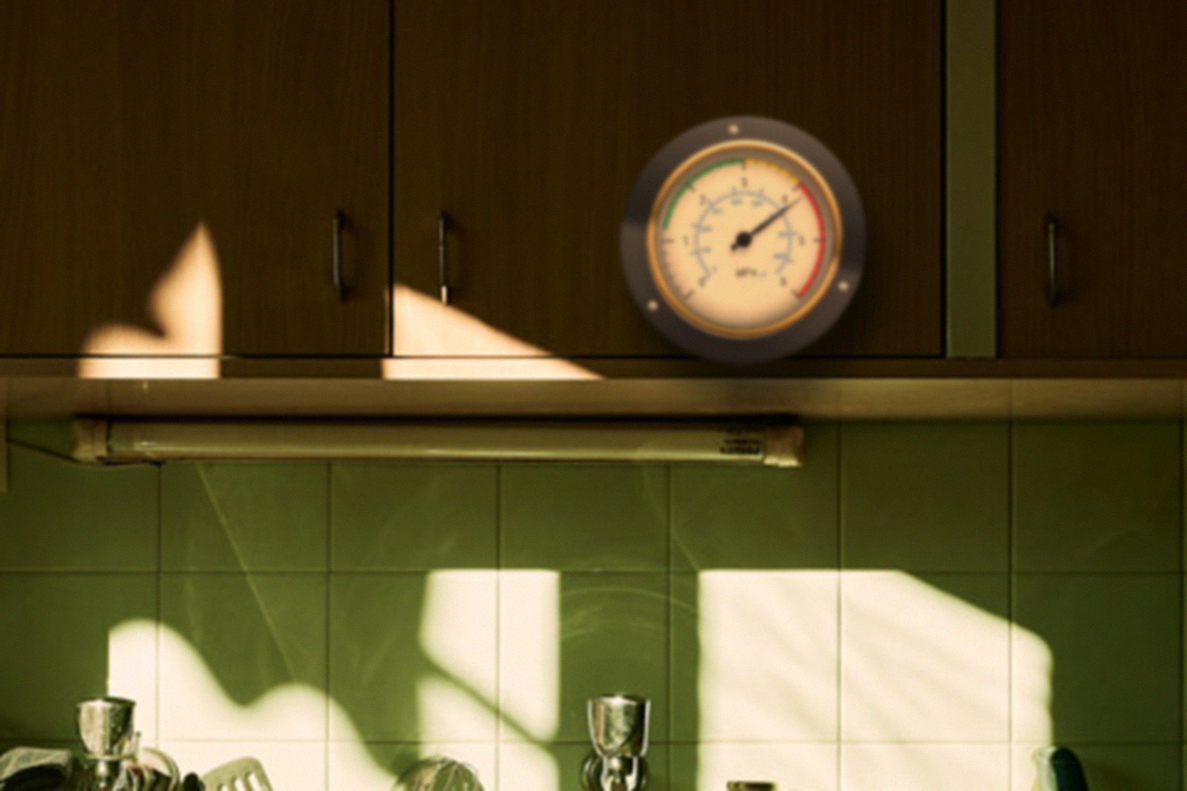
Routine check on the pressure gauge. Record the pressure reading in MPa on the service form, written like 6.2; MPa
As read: 4.2; MPa
